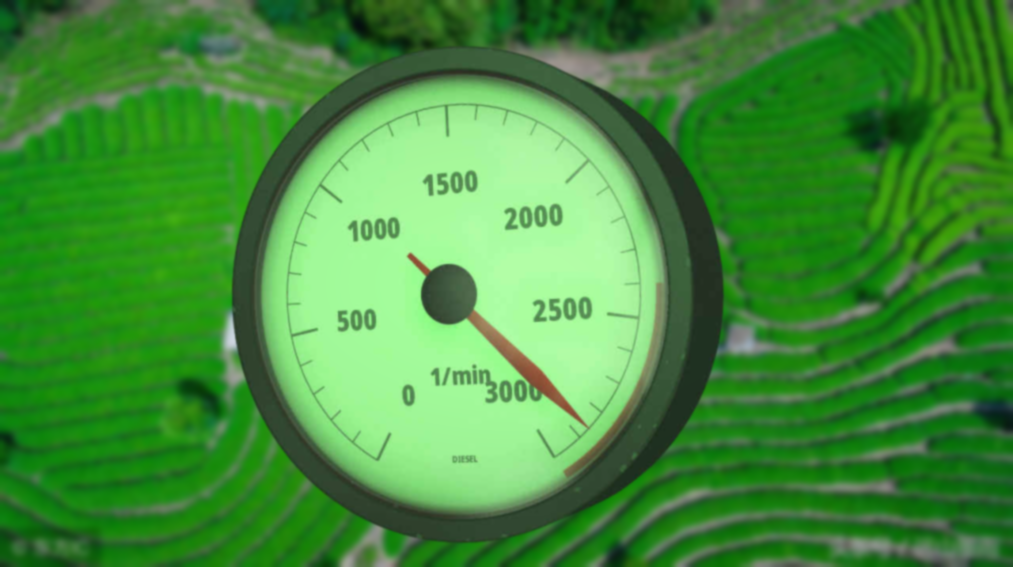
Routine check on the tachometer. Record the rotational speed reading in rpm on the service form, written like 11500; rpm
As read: 2850; rpm
